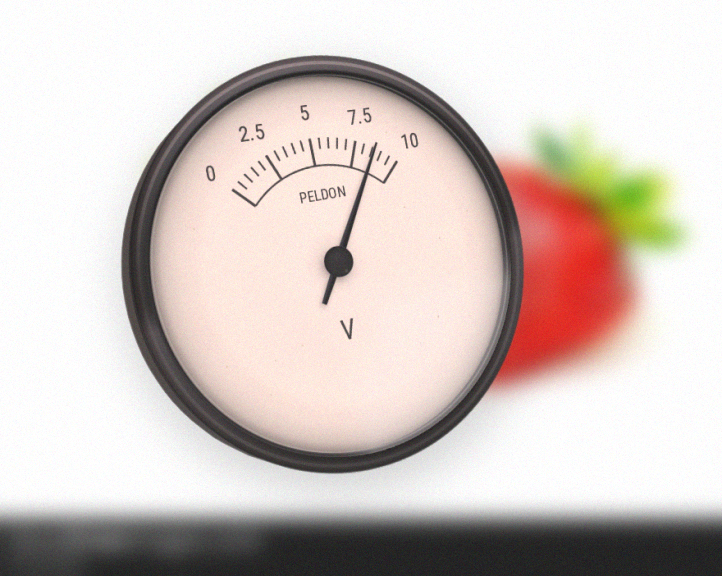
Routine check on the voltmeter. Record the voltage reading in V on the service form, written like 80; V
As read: 8.5; V
